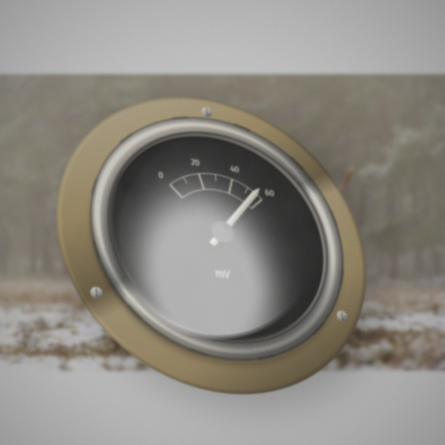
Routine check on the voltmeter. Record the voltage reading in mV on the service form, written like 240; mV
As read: 55; mV
